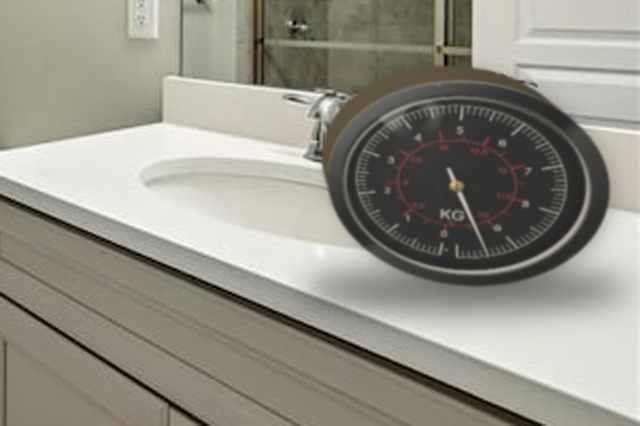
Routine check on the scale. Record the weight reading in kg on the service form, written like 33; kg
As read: 9.5; kg
